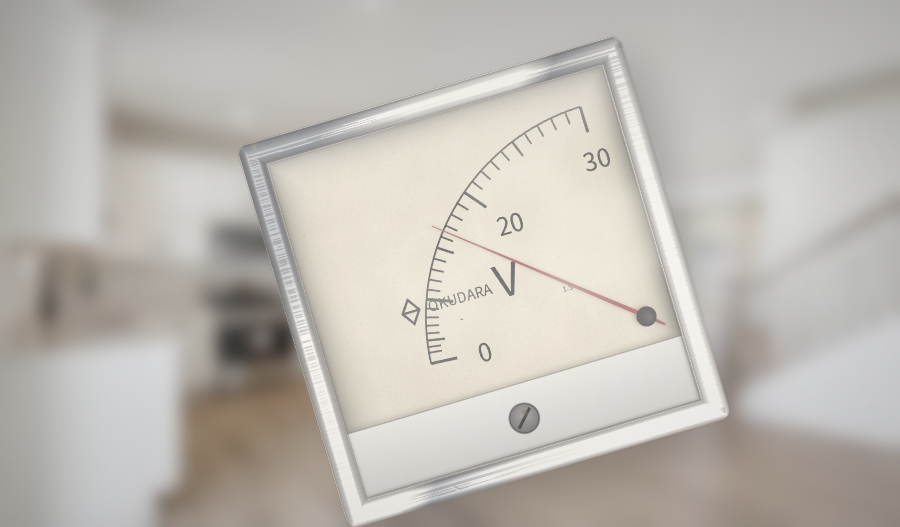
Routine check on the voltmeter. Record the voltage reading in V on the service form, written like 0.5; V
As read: 16.5; V
